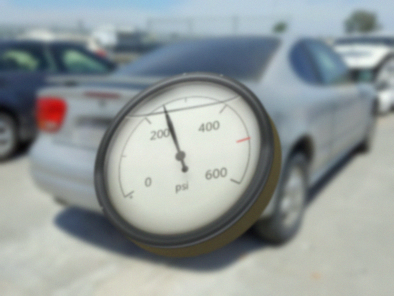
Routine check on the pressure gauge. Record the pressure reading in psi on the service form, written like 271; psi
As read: 250; psi
